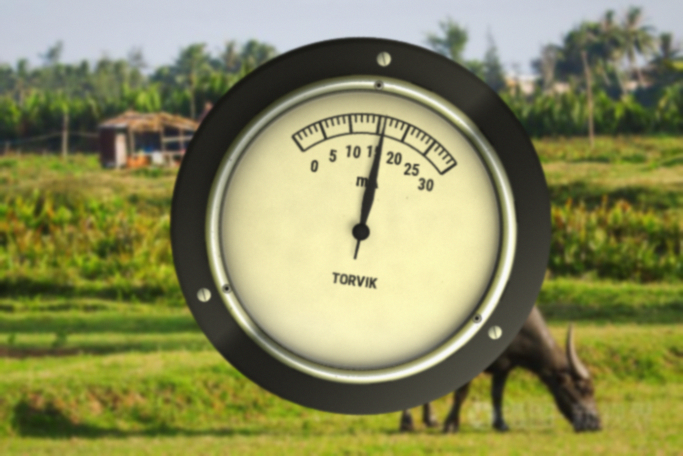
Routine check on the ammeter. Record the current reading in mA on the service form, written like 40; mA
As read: 16; mA
